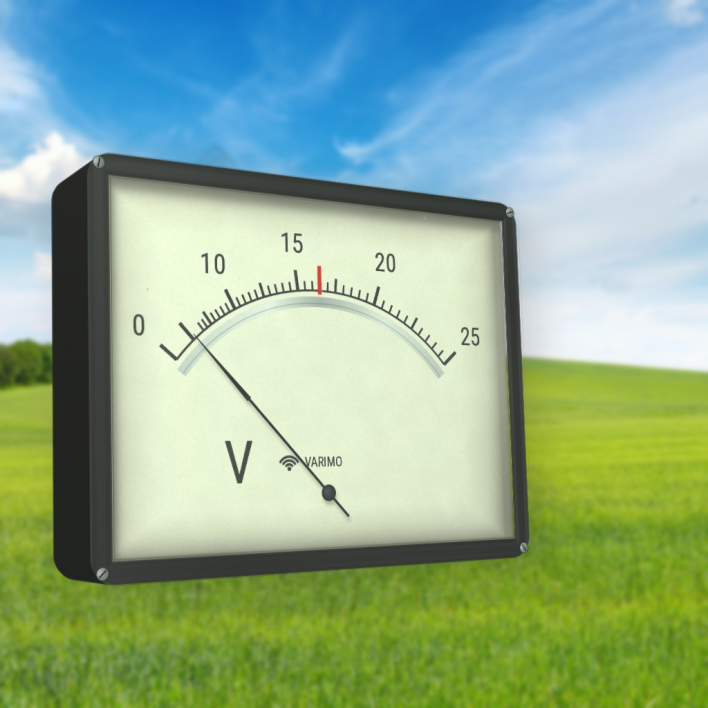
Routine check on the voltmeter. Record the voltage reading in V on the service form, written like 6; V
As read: 5; V
